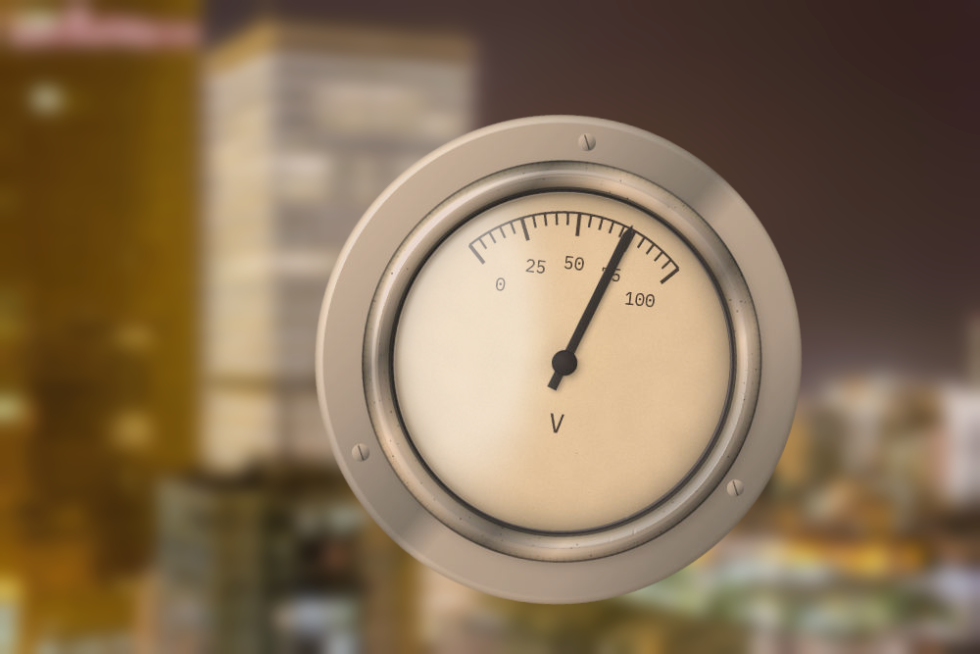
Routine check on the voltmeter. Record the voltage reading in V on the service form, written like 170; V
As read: 72.5; V
